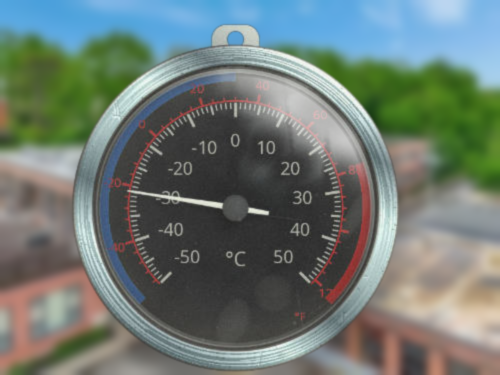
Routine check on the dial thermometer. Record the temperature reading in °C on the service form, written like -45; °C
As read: -30; °C
